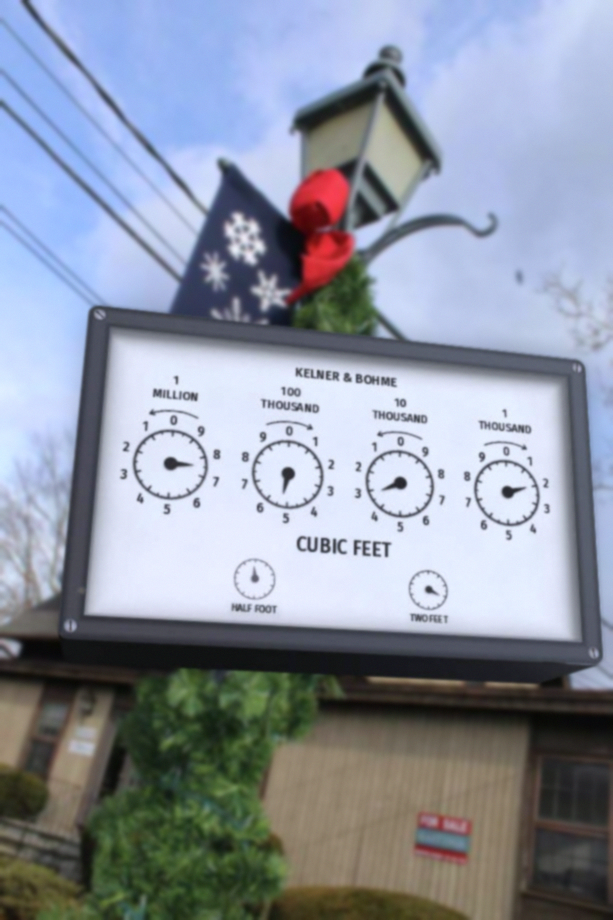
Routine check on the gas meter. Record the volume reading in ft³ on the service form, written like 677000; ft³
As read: 753200; ft³
